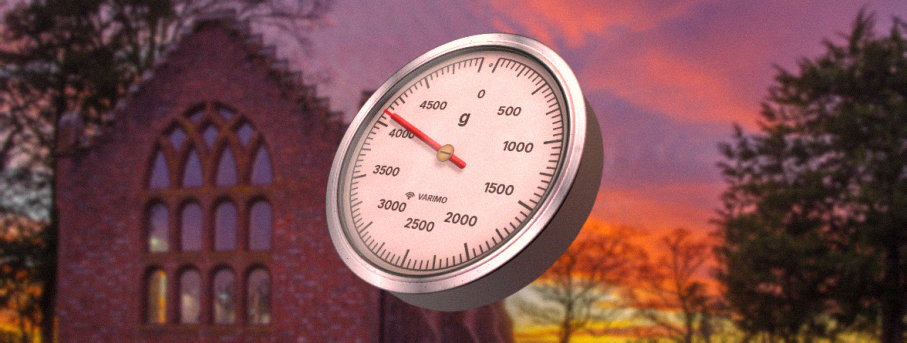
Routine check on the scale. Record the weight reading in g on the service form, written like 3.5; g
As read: 4100; g
